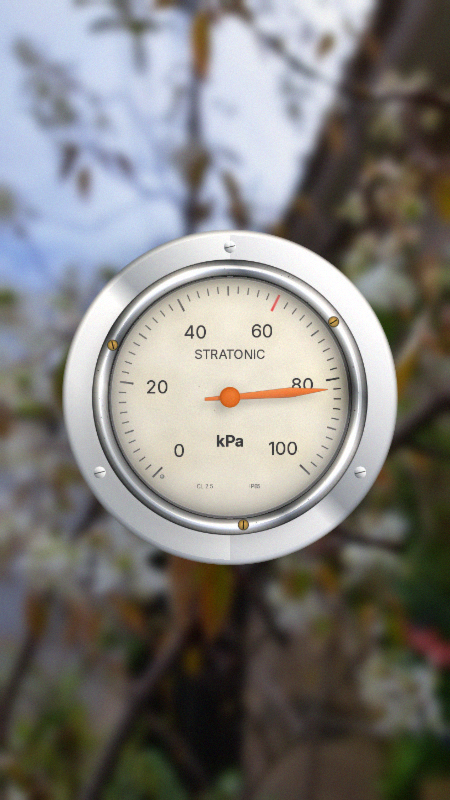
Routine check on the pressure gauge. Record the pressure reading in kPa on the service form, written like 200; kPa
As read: 82; kPa
